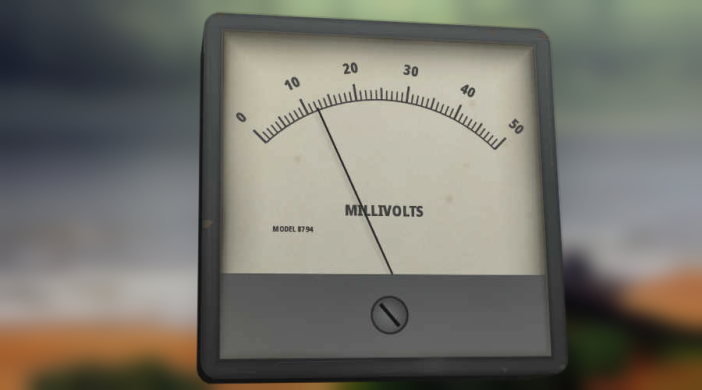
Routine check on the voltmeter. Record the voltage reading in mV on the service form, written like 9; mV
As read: 12; mV
